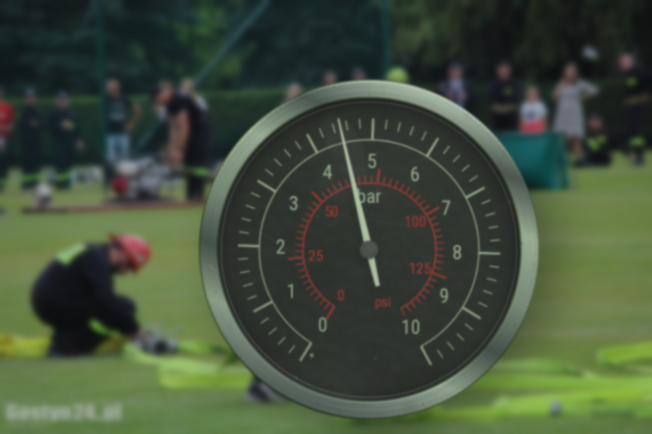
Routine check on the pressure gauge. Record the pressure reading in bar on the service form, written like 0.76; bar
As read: 4.5; bar
